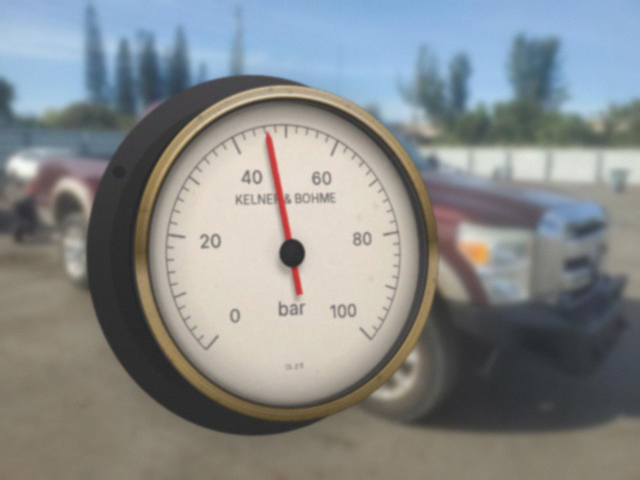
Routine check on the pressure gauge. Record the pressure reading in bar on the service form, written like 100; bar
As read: 46; bar
